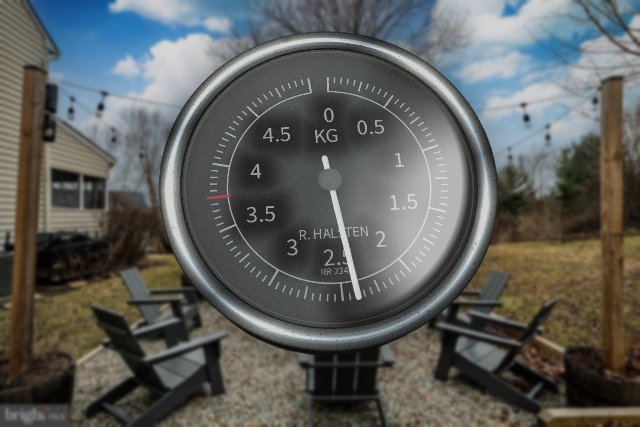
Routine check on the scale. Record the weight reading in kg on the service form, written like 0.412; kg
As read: 2.4; kg
